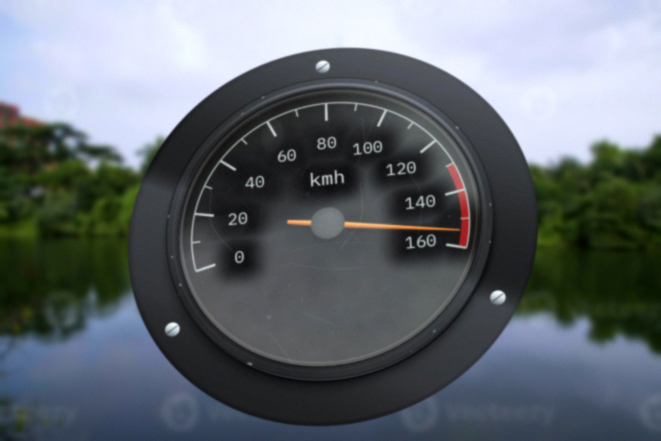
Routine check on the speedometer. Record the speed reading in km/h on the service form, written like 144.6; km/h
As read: 155; km/h
